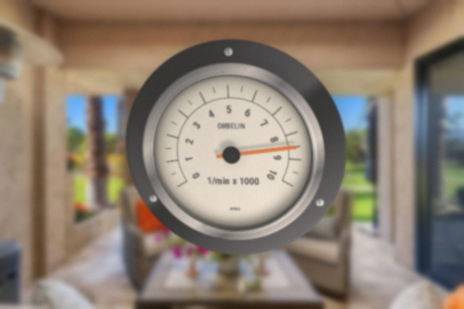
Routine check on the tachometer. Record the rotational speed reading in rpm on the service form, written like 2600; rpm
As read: 8500; rpm
